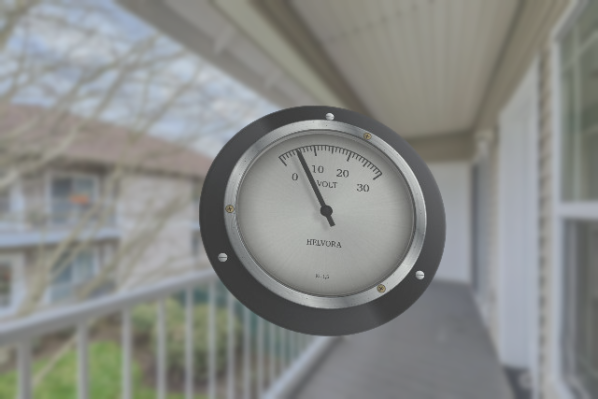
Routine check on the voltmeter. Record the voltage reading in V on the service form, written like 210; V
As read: 5; V
